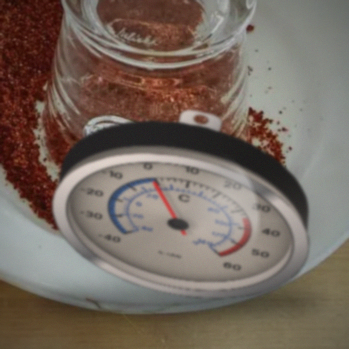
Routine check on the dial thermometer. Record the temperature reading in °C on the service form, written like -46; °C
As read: 0; °C
